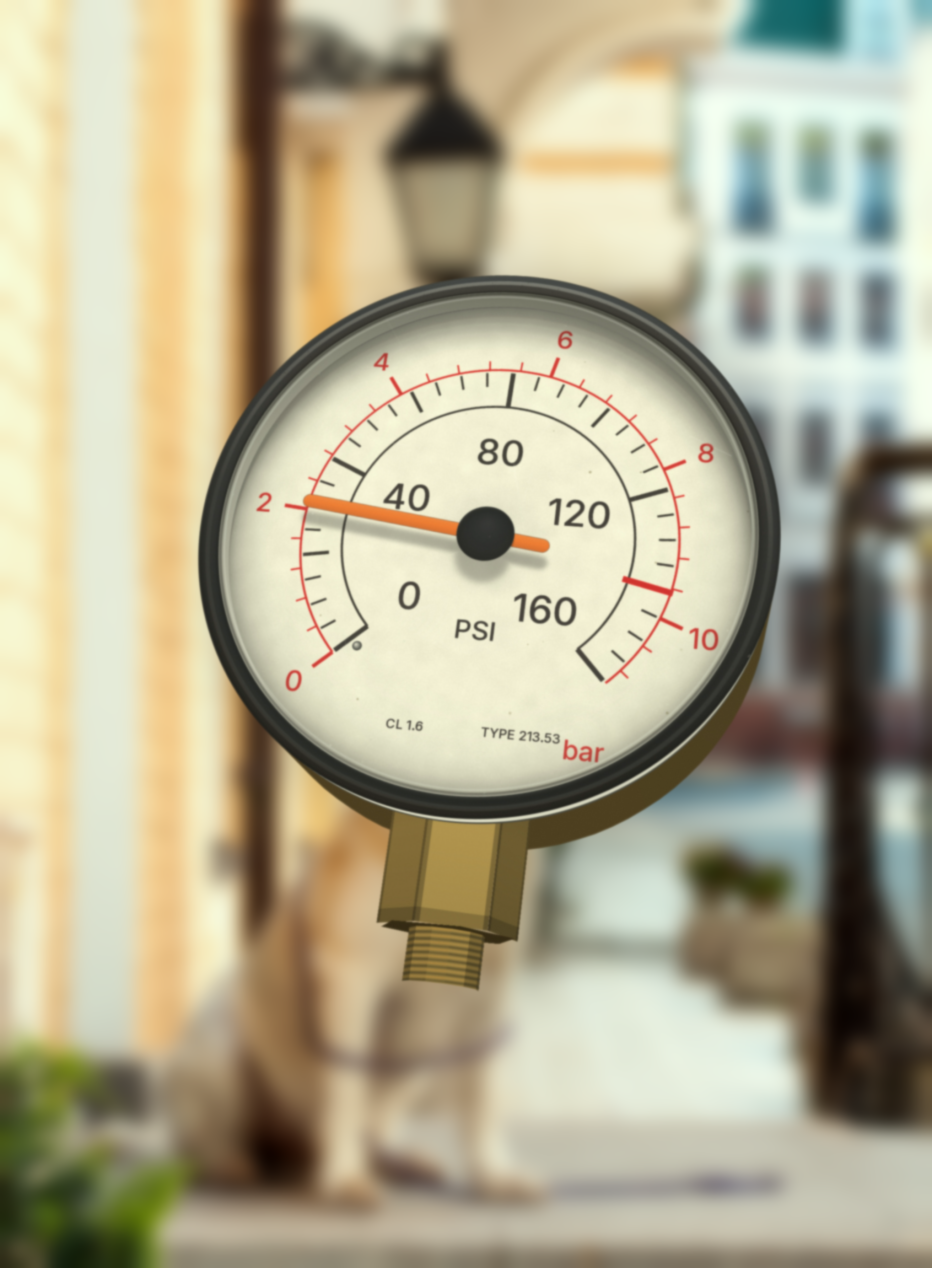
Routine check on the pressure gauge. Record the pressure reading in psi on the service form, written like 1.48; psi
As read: 30; psi
